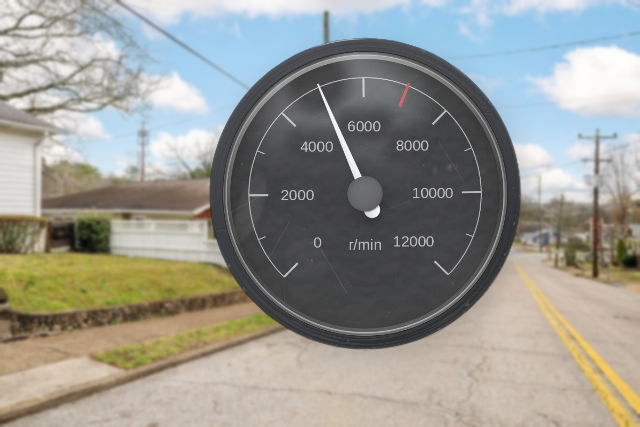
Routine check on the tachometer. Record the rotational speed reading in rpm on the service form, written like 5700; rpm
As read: 5000; rpm
